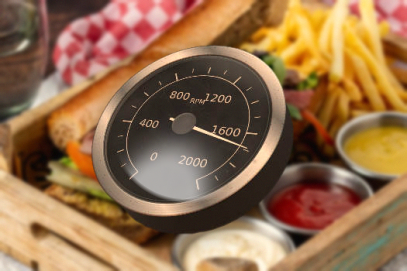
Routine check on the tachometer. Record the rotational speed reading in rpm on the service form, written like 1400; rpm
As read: 1700; rpm
